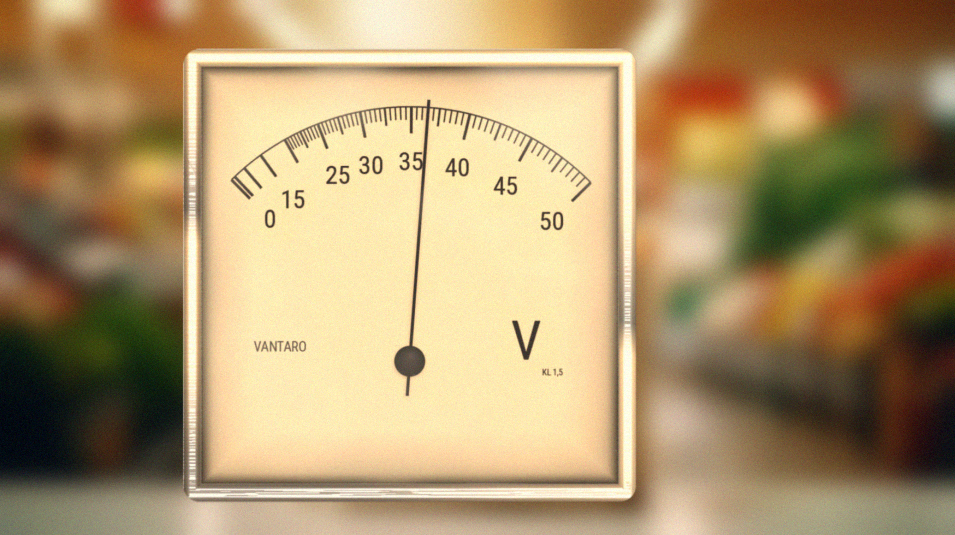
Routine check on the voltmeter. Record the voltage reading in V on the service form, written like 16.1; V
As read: 36.5; V
